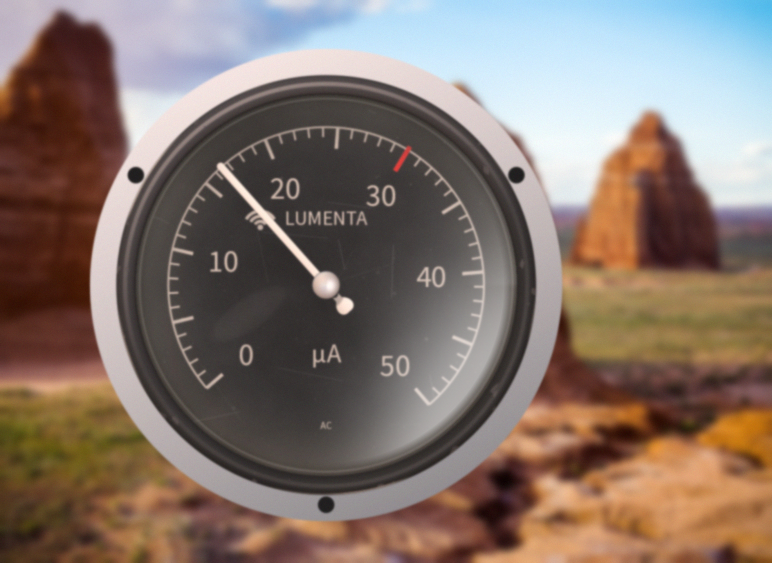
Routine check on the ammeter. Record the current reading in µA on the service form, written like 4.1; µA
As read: 16.5; µA
